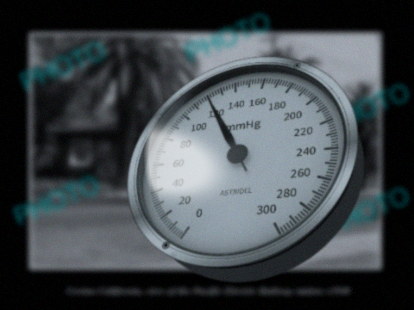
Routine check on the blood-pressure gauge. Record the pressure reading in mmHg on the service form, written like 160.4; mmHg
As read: 120; mmHg
